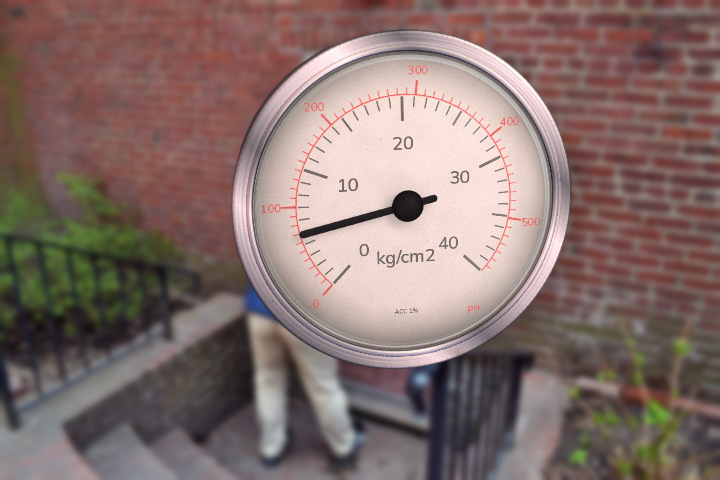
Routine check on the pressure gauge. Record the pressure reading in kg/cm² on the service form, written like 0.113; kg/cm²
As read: 5; kg/cm²
